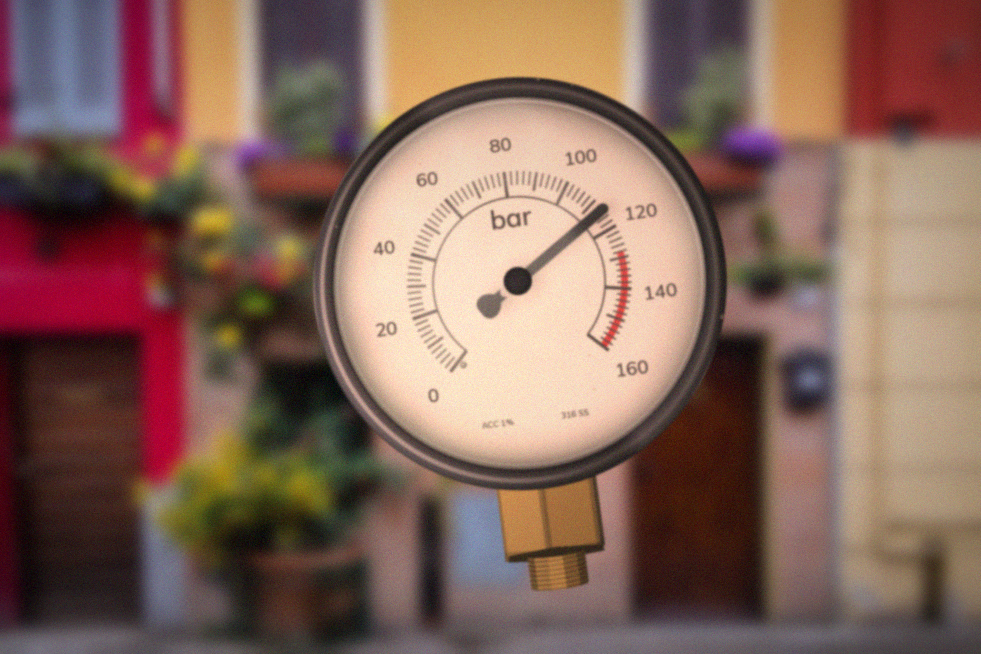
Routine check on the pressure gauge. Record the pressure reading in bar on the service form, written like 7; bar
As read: 114; bar
